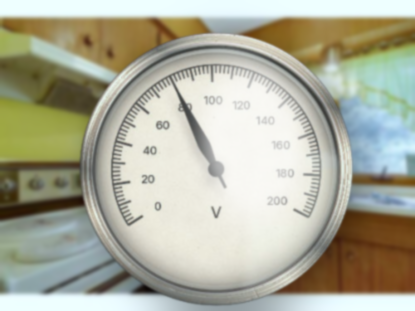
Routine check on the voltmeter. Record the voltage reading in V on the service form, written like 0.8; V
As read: 80; V
